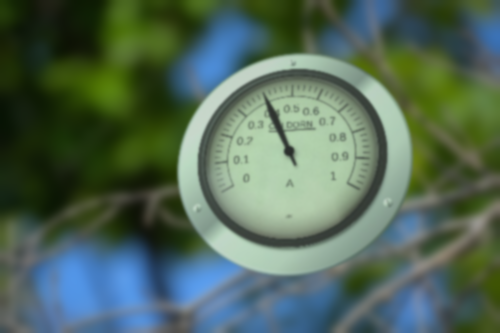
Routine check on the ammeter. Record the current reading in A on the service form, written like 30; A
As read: 0.4; A
